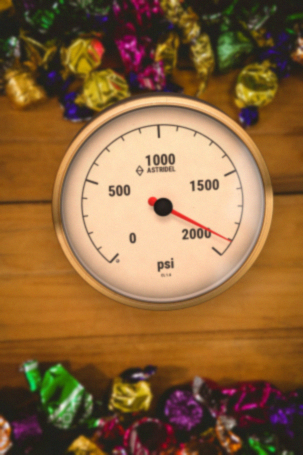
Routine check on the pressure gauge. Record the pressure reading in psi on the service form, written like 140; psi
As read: 1900; psi
